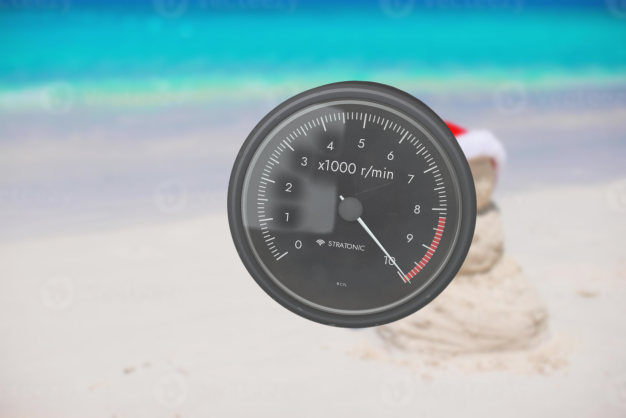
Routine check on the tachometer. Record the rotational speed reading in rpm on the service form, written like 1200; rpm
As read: 9900; rpm
